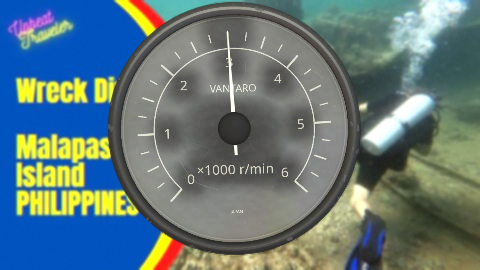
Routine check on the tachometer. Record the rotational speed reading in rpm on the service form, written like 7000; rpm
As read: 3000; rpm
